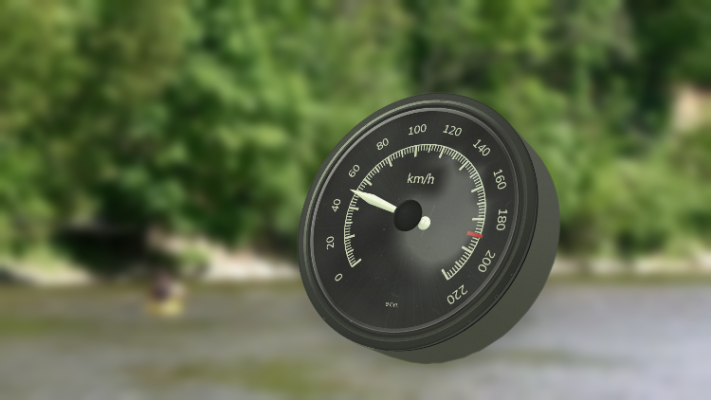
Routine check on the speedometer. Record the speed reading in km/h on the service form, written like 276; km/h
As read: 50; km/h
